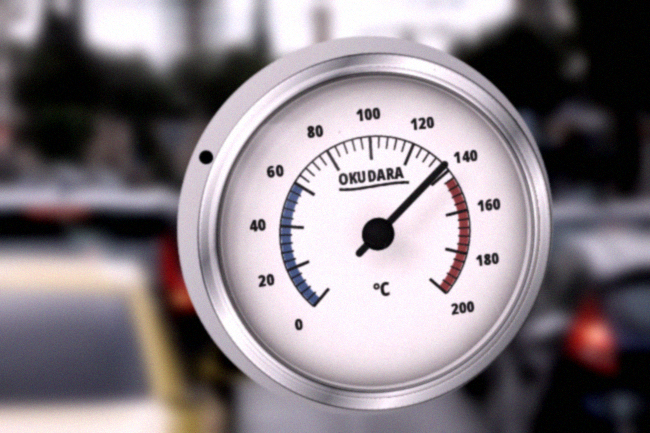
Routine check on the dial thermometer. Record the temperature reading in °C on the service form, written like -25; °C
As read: 136; °C
